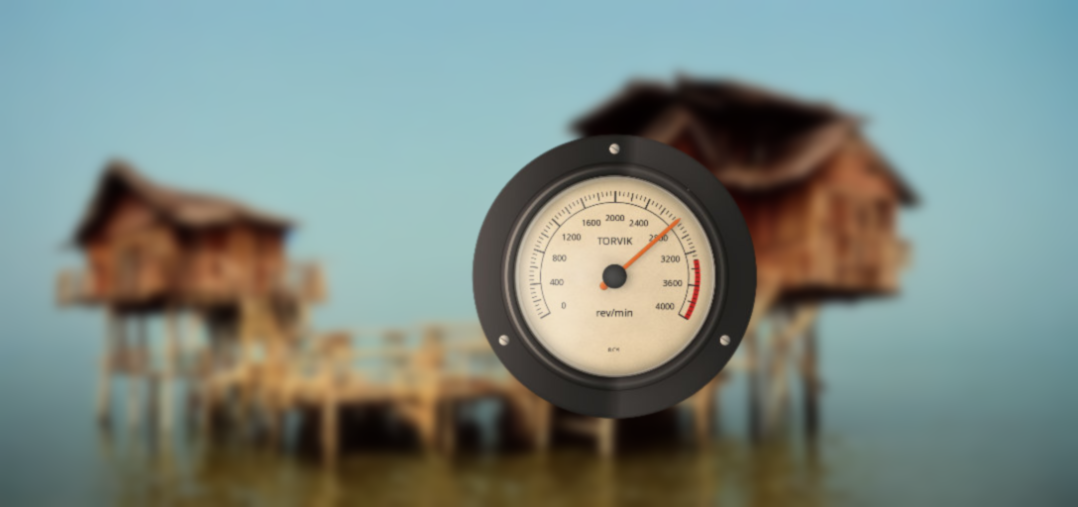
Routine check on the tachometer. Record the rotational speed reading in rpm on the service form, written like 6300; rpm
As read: 2800; rpm
